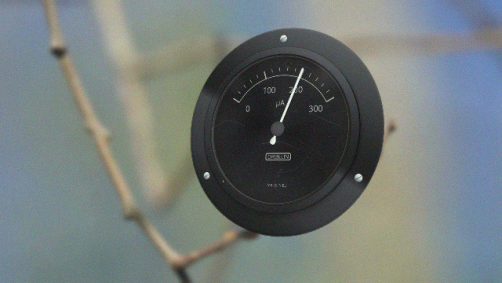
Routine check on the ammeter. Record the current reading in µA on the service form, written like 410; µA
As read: 200; µA
